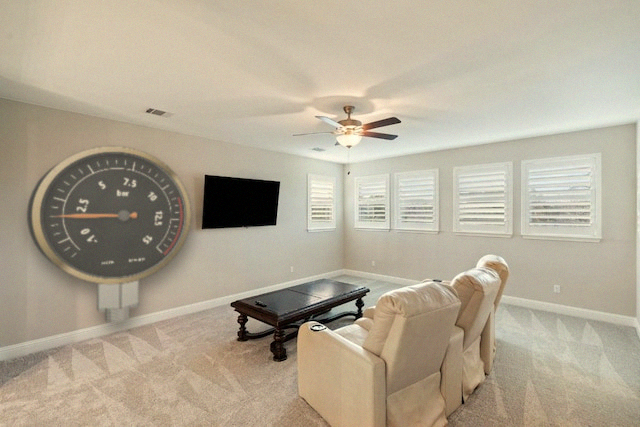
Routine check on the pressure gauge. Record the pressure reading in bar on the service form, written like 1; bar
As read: 1.5; bar
